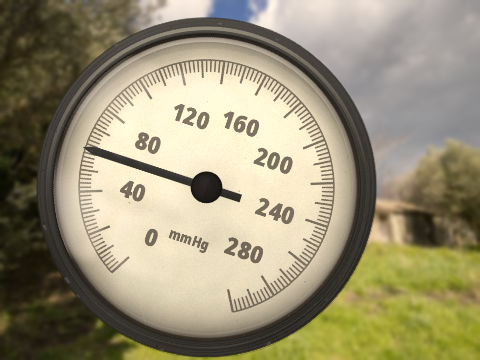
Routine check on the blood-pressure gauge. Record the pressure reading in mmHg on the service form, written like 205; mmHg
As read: 60; mmHg
